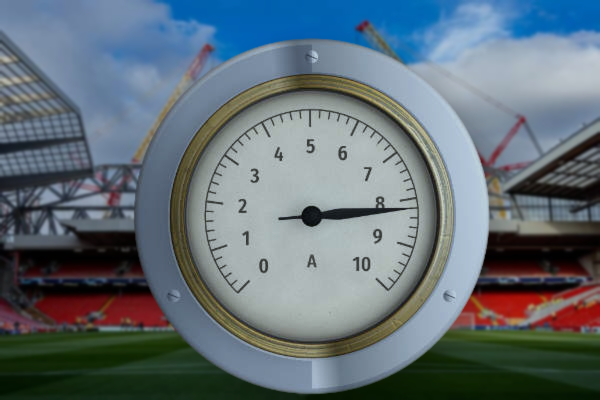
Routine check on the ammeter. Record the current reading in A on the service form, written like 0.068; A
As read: 8.2; A
